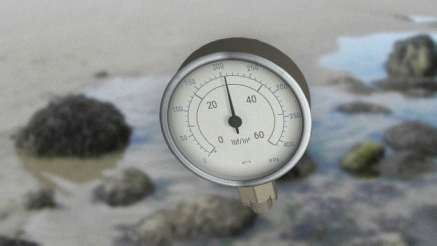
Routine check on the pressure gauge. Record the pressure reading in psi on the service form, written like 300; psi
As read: 30; psi
